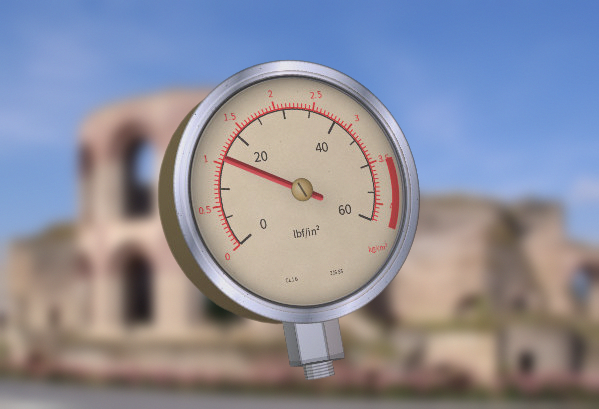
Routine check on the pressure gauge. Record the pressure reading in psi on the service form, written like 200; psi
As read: 15; psi
